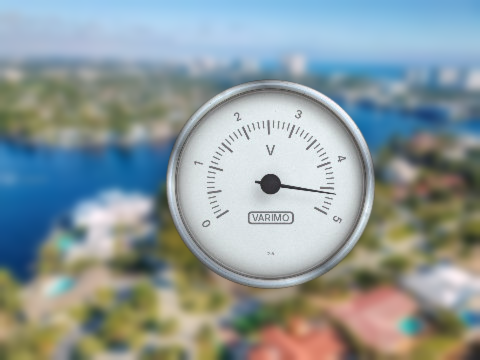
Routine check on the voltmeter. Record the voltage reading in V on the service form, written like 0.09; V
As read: 4.6; V
